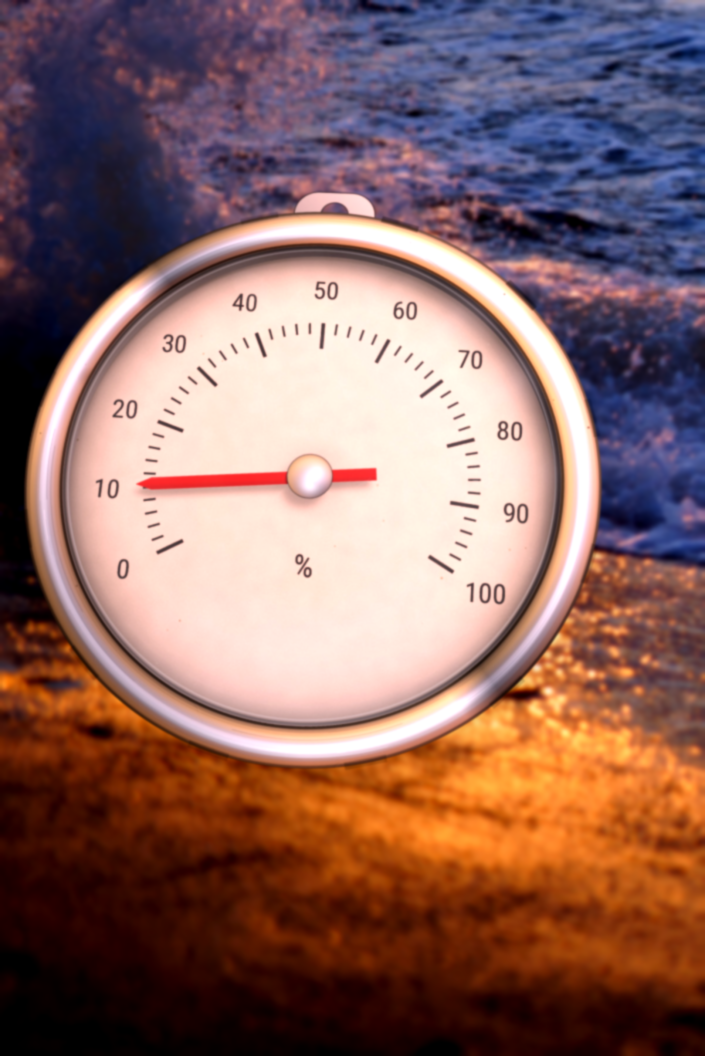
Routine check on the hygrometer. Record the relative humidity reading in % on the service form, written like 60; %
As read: 10; %
